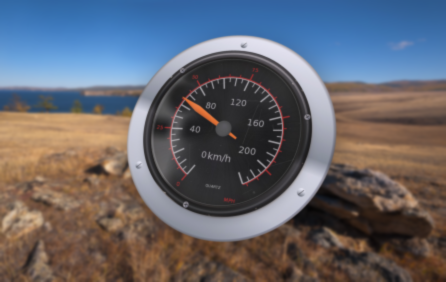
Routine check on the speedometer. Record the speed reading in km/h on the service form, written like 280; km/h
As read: 65; km/h
